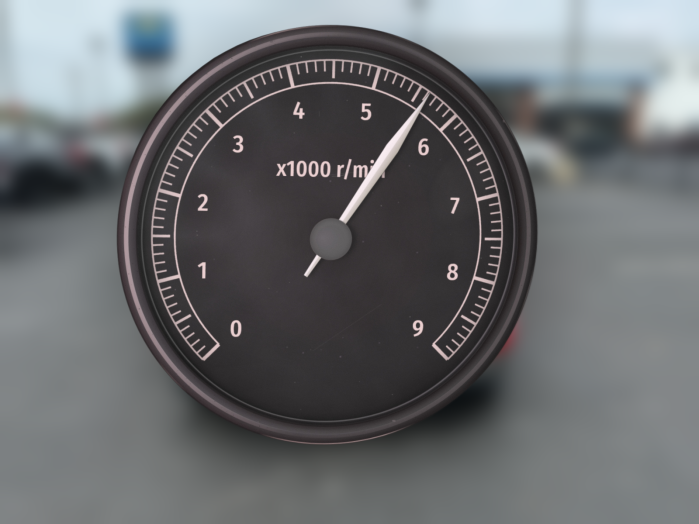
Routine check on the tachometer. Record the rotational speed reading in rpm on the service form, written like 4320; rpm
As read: 5600; rpm
